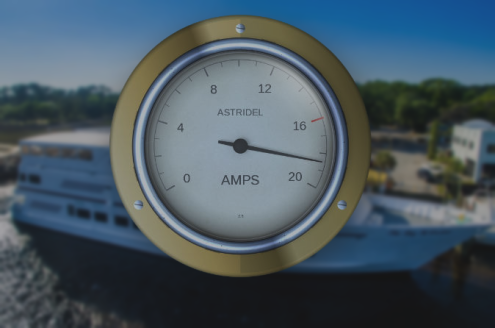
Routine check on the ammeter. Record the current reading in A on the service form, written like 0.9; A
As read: 18.5; A
